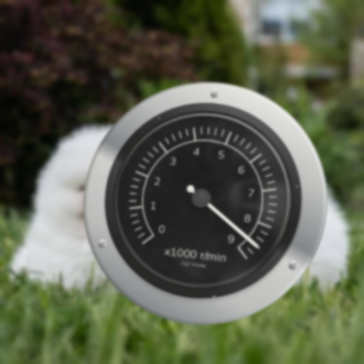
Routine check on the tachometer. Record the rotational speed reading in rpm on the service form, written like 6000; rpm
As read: 8600; rpm
